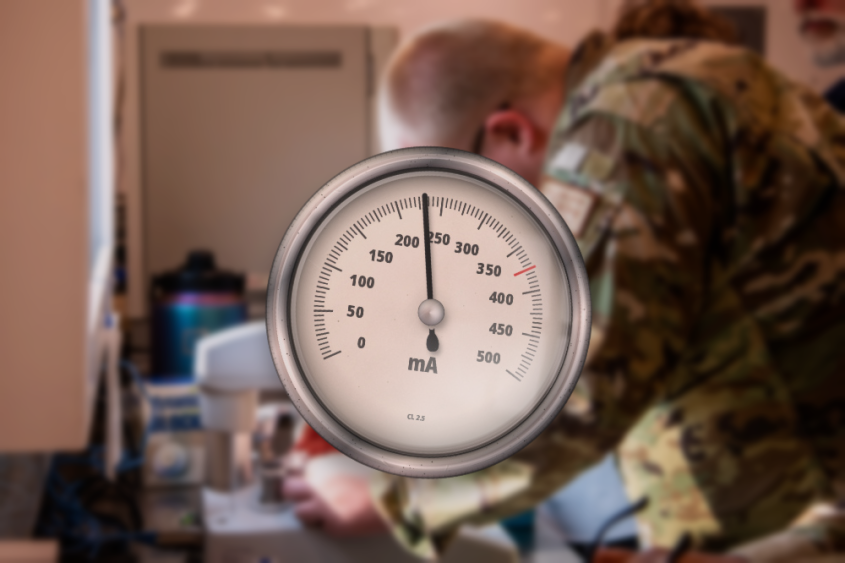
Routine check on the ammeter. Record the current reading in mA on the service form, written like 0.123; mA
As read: 230; mA
